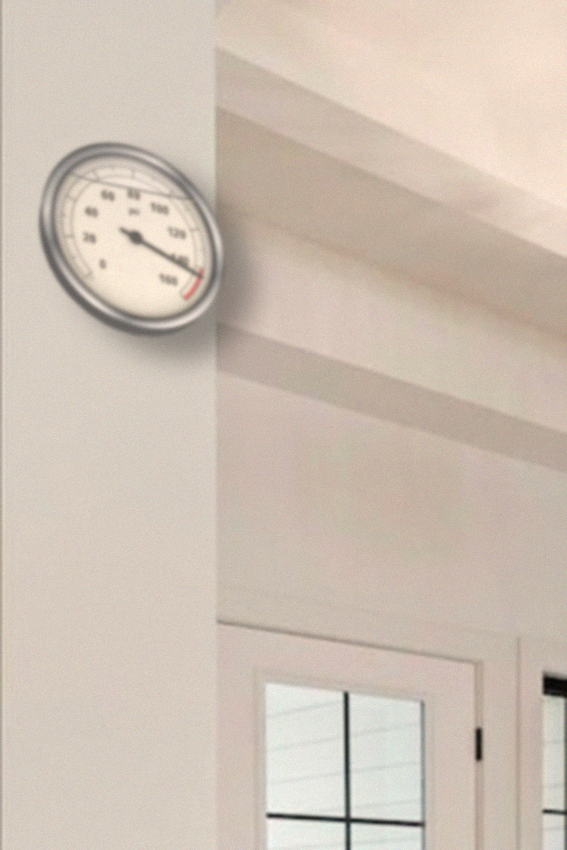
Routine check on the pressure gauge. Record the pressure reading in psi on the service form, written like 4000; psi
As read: 145; psi
